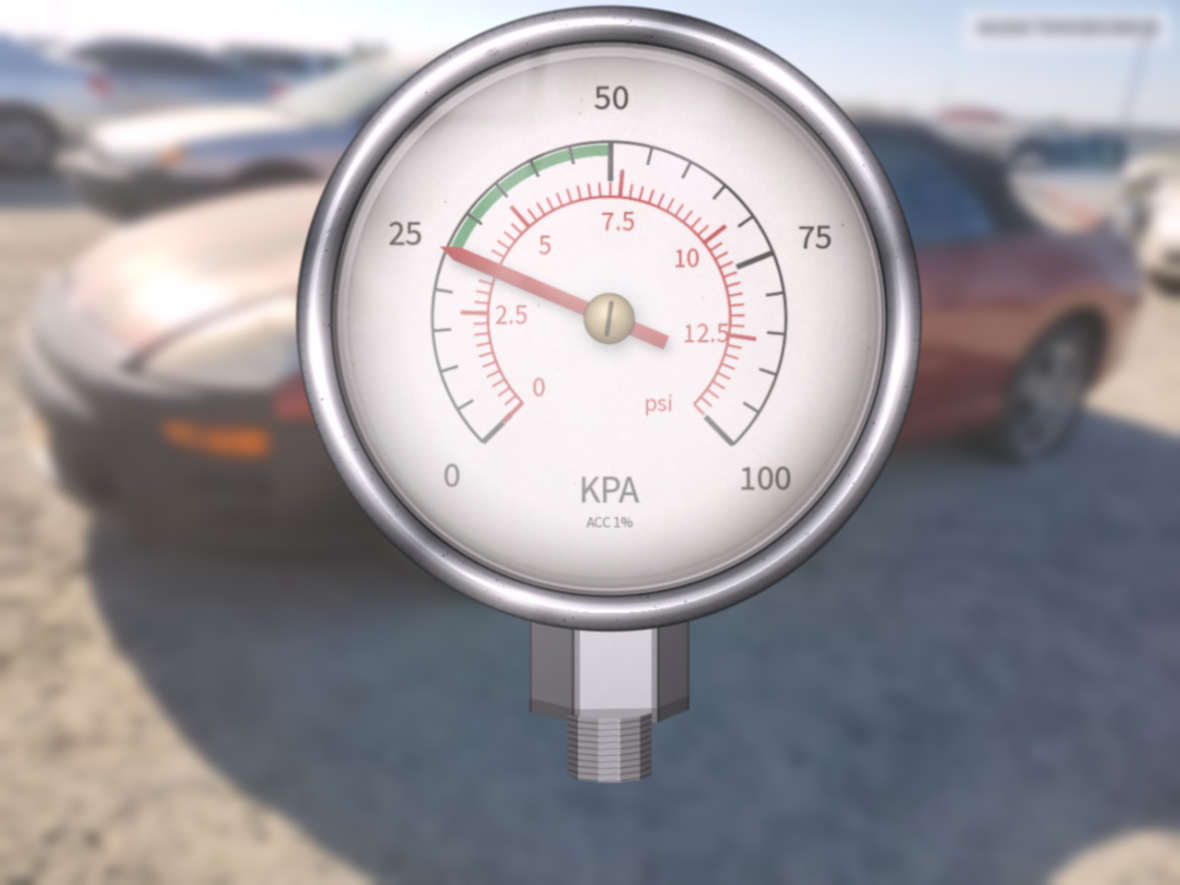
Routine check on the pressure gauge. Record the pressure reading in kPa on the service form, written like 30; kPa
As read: 25; kPa
